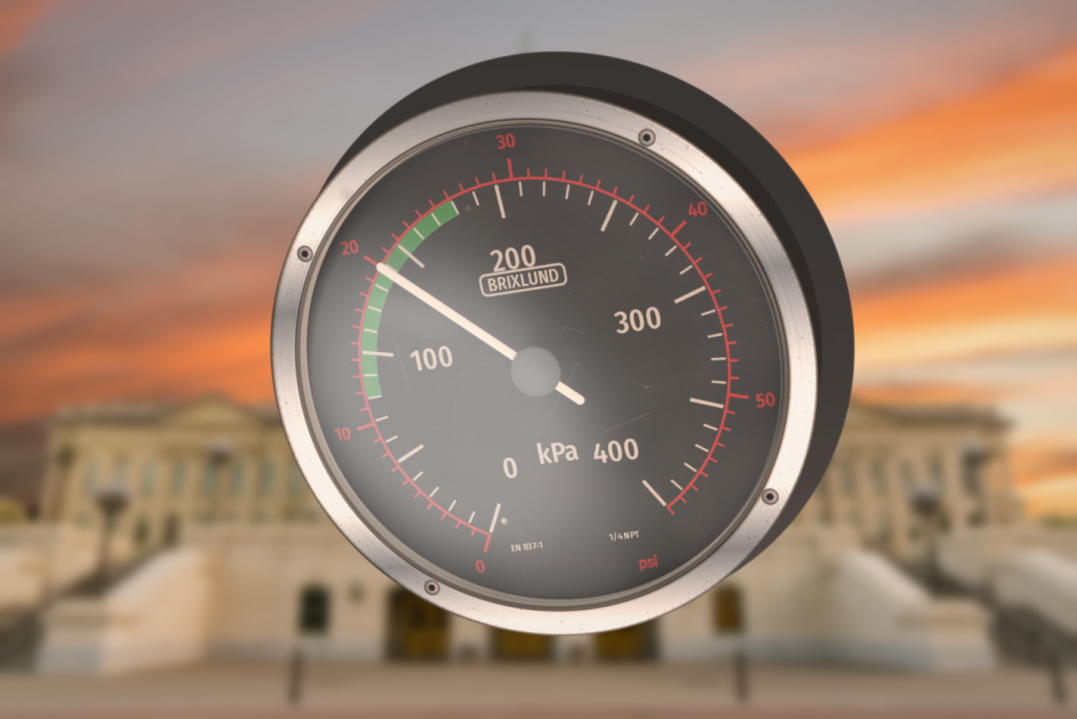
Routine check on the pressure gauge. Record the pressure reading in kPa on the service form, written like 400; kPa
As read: 140; kPa
